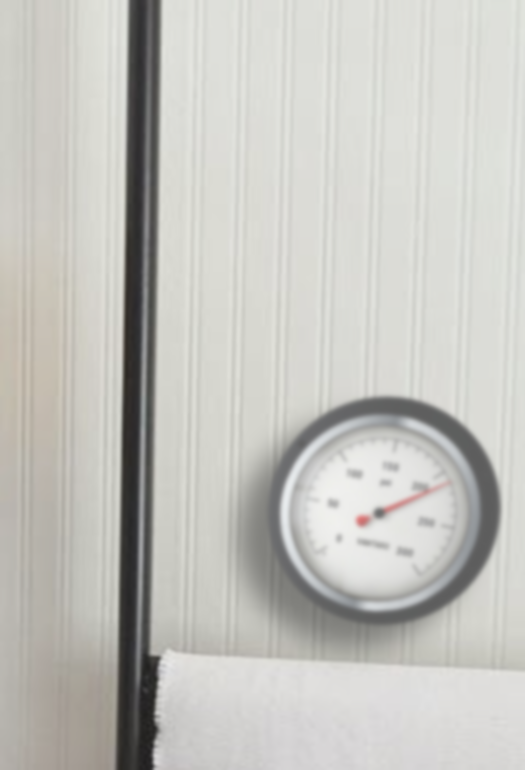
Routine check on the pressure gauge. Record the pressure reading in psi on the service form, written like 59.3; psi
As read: 210; psi
